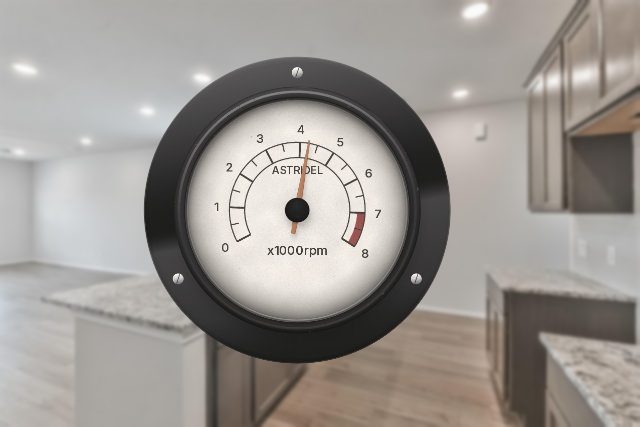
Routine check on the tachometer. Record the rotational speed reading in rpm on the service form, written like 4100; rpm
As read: 4250; rpm
